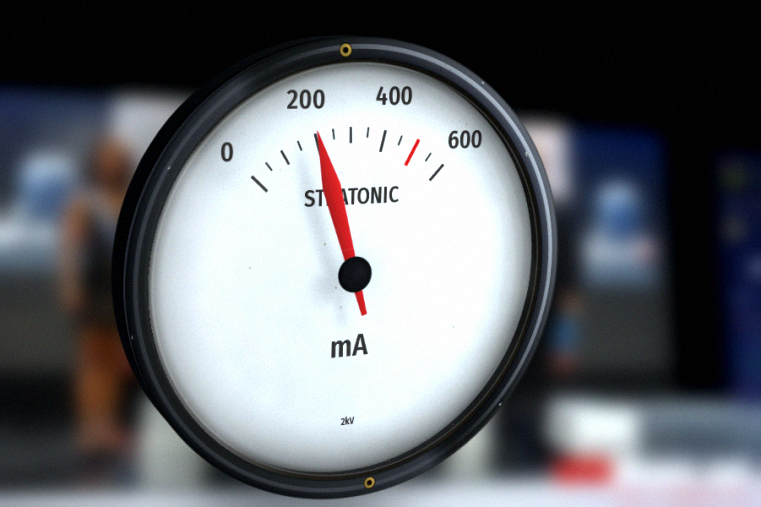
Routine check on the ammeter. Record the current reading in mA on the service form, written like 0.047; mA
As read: 200; mA
